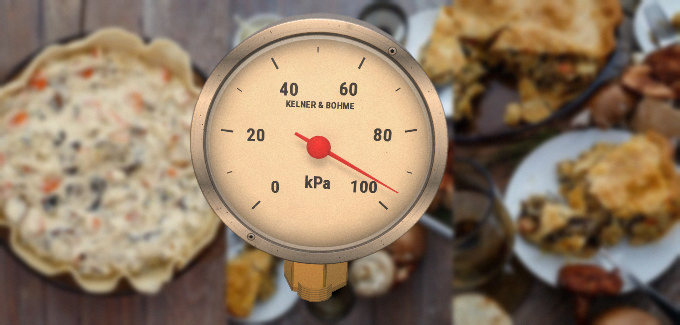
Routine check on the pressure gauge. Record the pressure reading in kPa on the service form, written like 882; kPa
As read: 95; kPa
